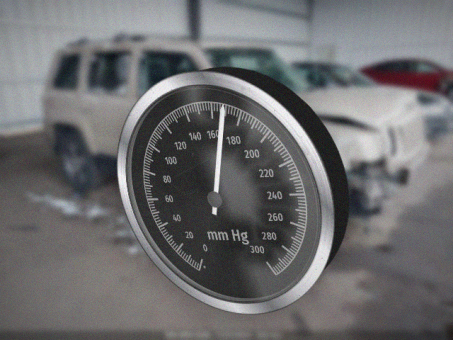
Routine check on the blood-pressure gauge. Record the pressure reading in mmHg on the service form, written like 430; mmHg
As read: 170; mmHg
